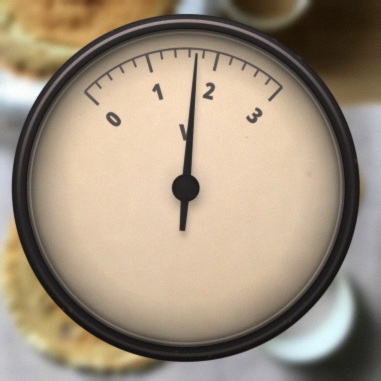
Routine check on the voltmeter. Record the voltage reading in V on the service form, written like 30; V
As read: 1.7; V
